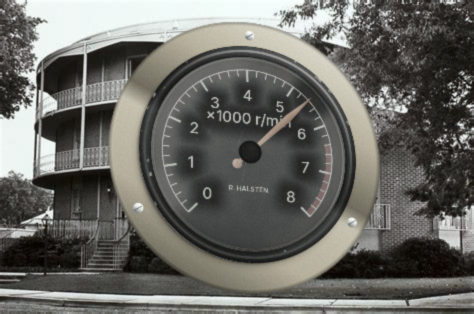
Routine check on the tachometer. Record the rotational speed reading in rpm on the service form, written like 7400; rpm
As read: 5400; rpm
